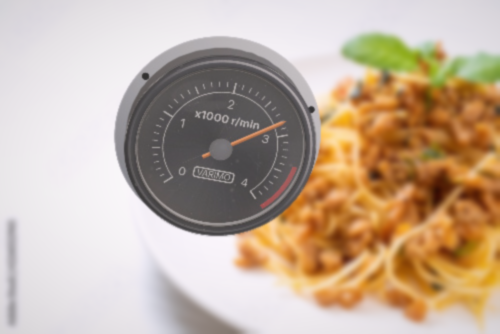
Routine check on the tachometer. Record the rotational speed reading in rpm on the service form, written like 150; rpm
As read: 2800; rpm
